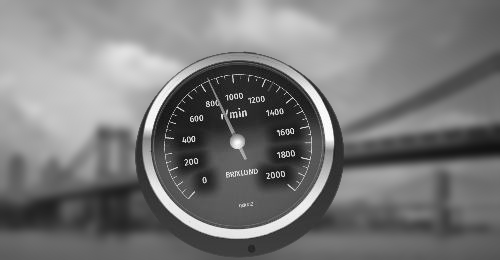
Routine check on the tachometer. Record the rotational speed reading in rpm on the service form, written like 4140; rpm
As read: 850; rpm
